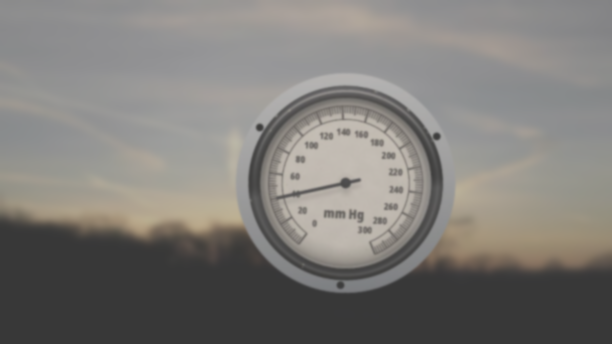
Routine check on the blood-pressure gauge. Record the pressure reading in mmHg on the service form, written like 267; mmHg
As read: 40; mmHg
